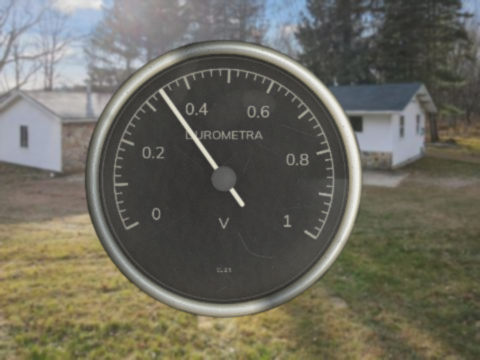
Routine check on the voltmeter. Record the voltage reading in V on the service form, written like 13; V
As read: 0.34; V
